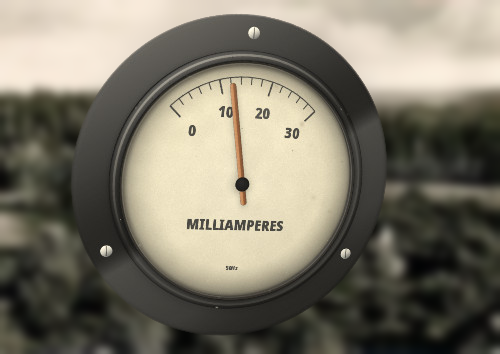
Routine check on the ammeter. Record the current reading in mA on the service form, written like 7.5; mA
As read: 12; mA
